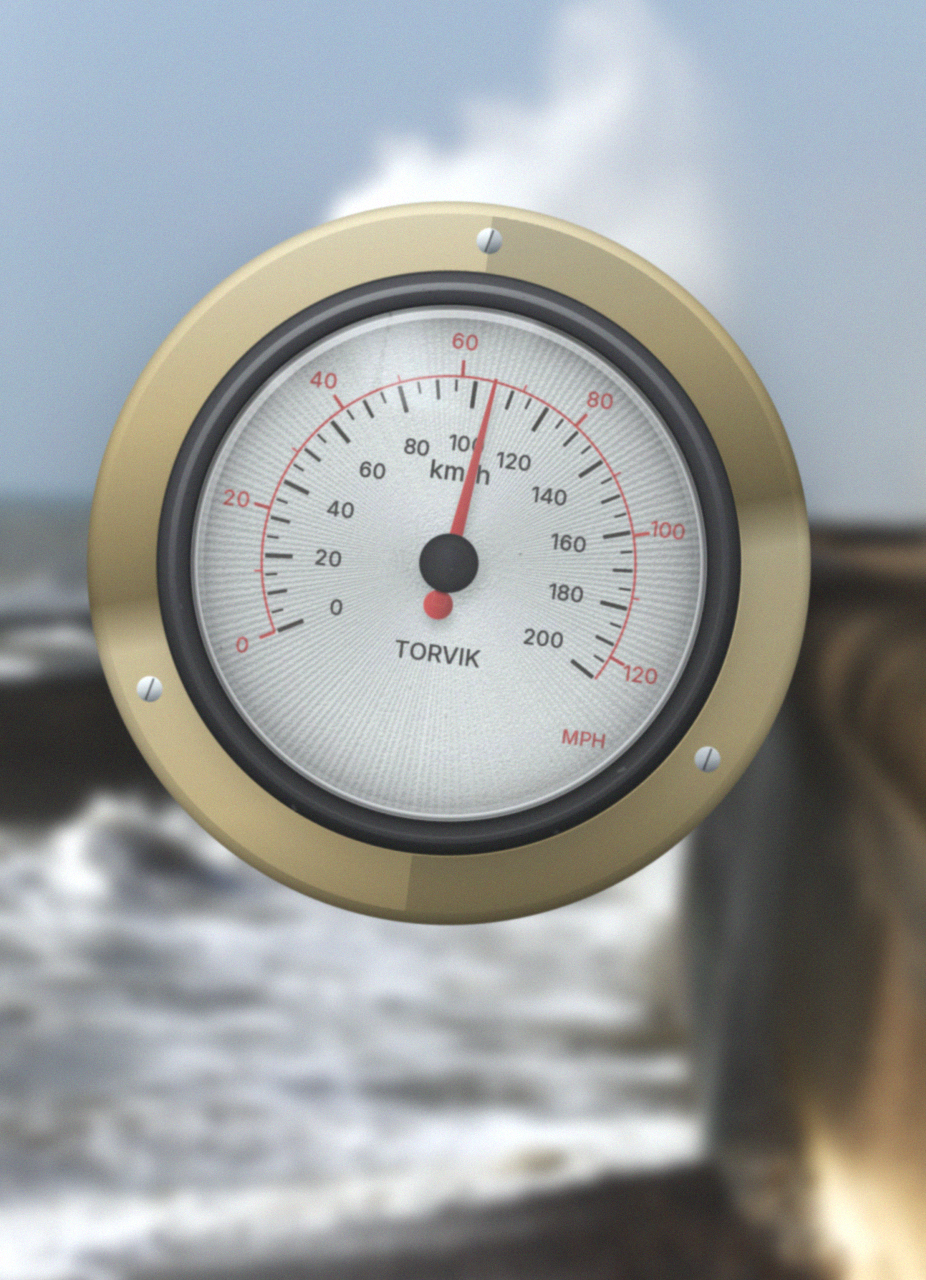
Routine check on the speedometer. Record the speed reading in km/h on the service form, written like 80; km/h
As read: 105; km/h
